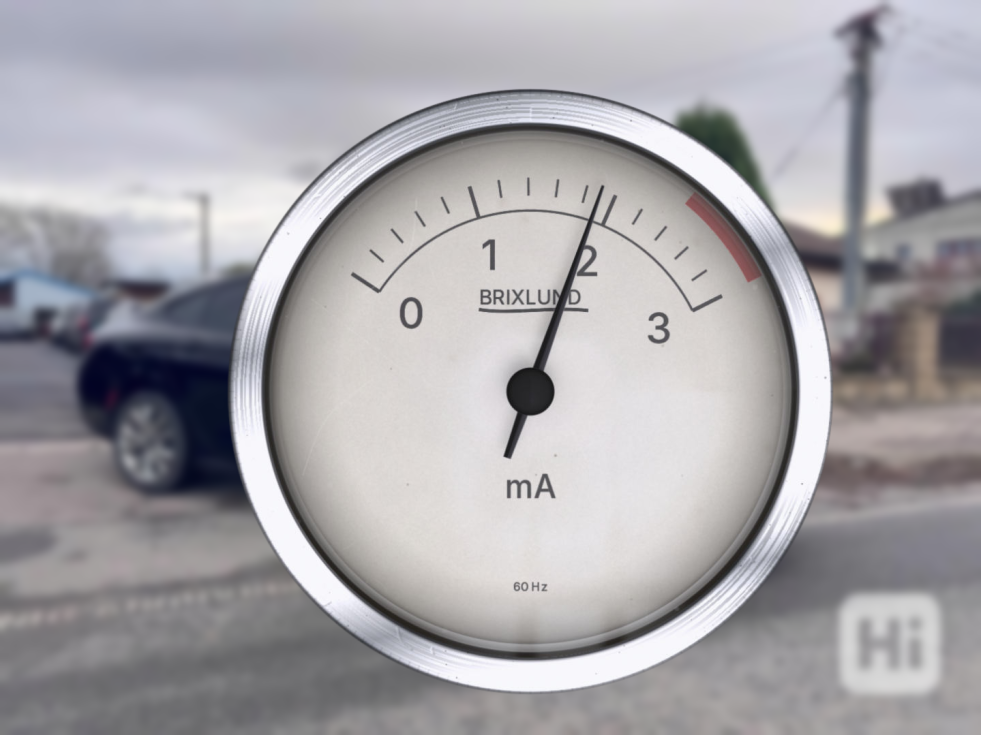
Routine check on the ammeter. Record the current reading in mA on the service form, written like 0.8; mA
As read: 1.9; mA
